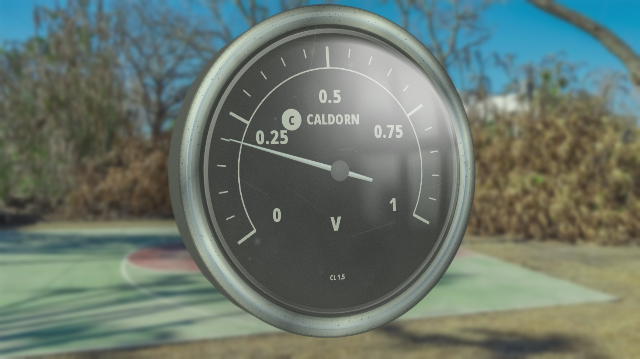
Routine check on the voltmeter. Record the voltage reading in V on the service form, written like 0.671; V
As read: 0.2; V
